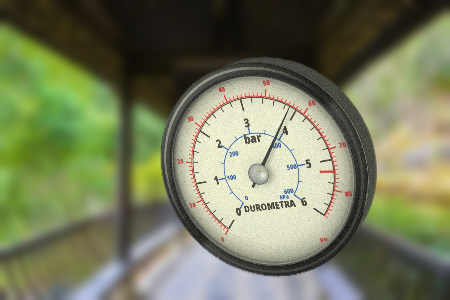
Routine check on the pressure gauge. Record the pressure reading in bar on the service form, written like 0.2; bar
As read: 3.9; bar
